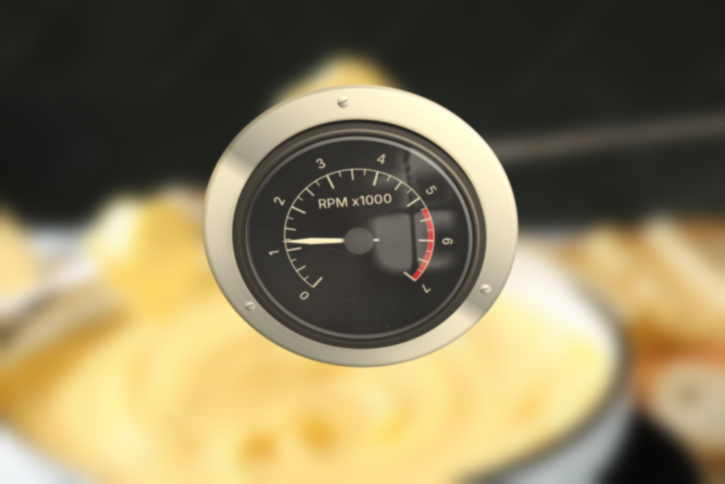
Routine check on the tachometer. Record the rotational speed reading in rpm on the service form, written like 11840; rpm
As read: 1250; rpm
